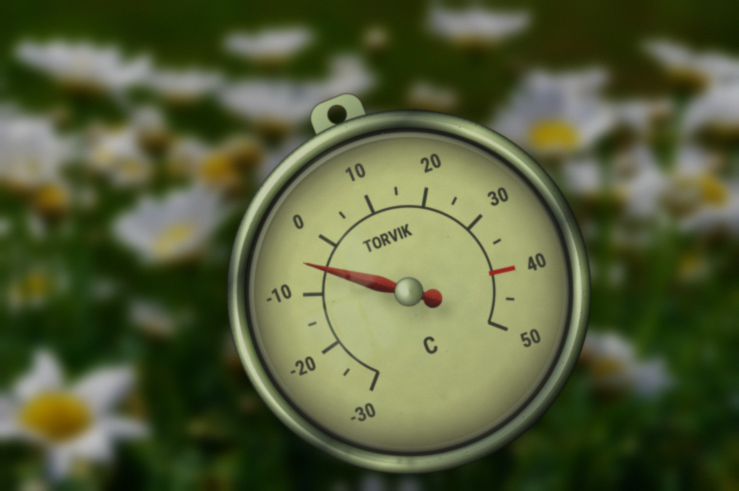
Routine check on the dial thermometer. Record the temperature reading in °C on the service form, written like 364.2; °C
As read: -5; °C
